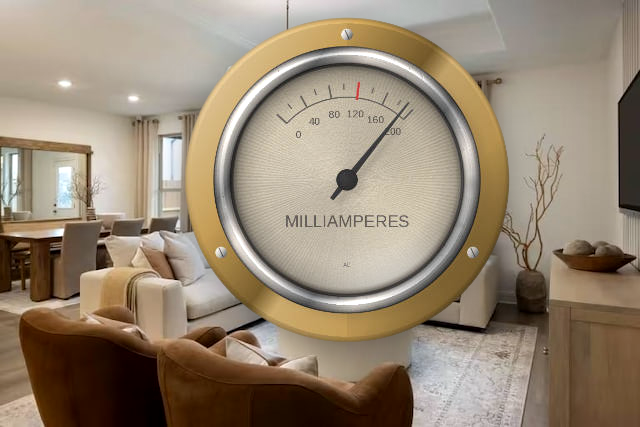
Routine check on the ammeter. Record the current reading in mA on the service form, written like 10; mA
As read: 190; mA
